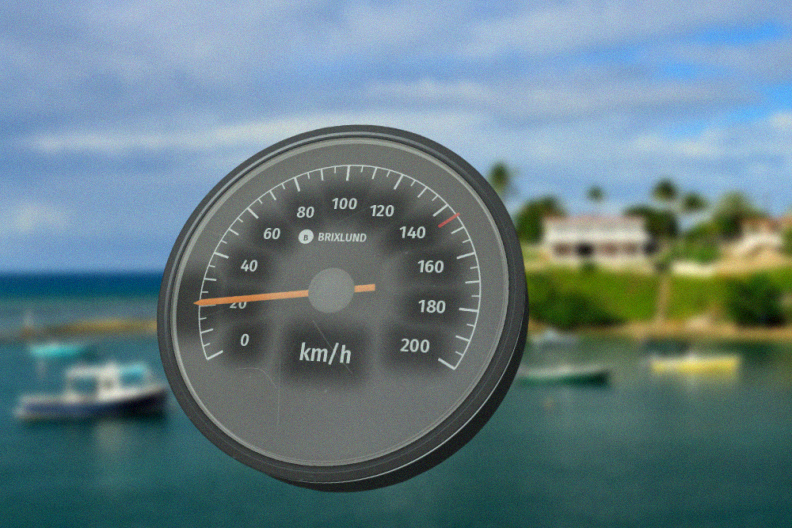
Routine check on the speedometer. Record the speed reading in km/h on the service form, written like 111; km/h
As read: 20; km/h
